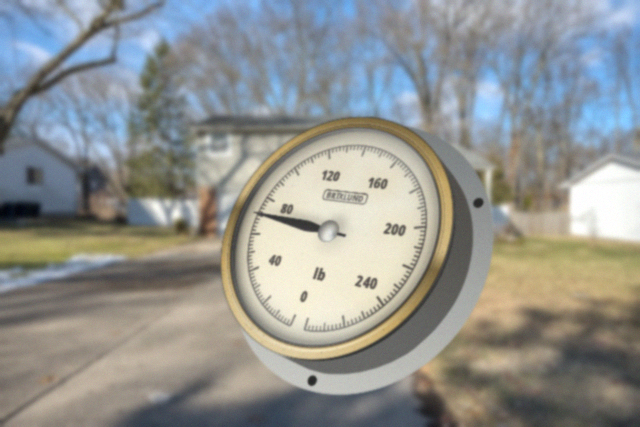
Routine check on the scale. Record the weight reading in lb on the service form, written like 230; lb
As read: 70; lb
